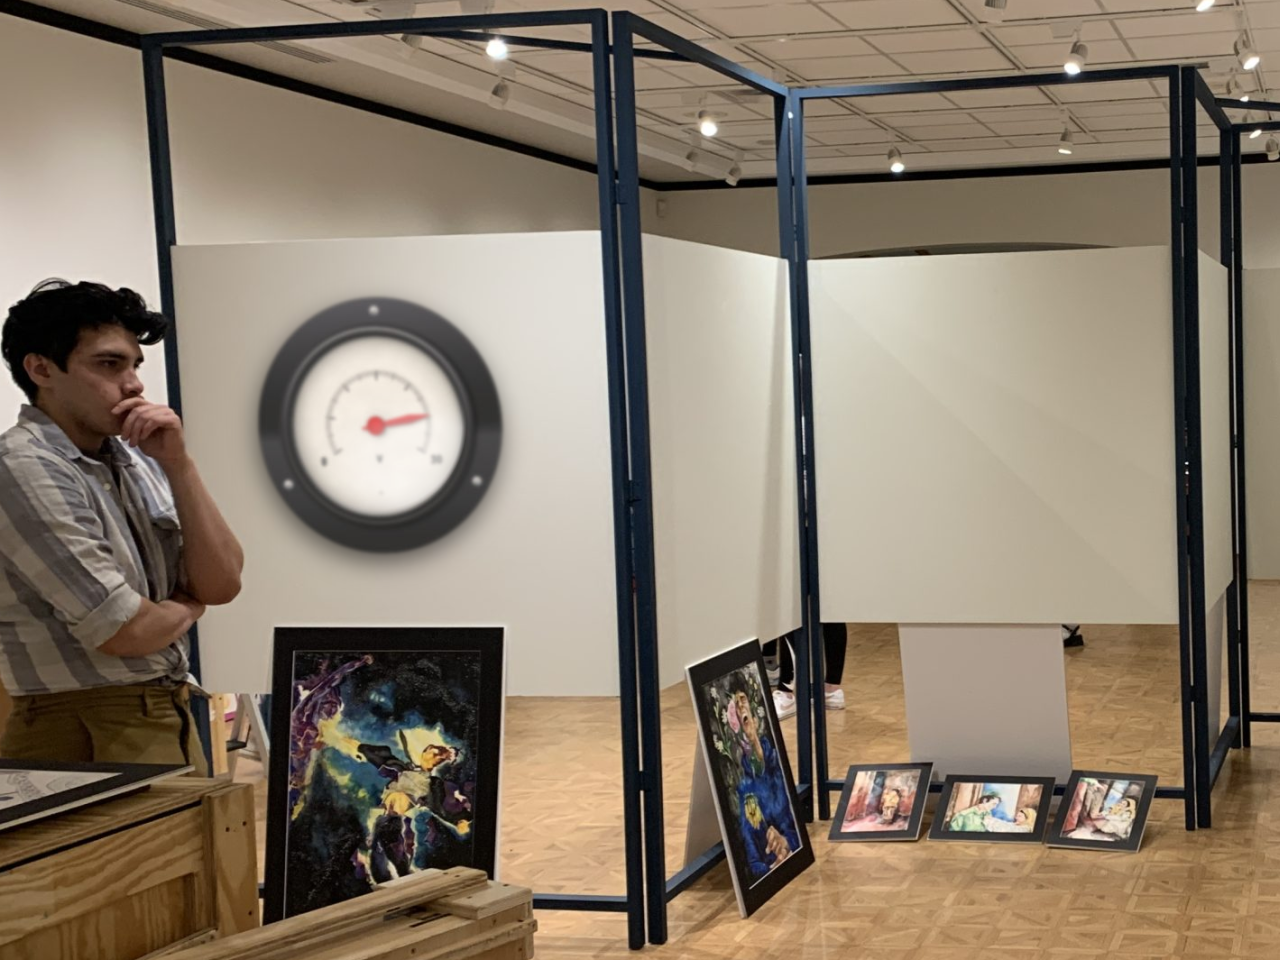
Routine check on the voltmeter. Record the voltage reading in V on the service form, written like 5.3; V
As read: 25; V
